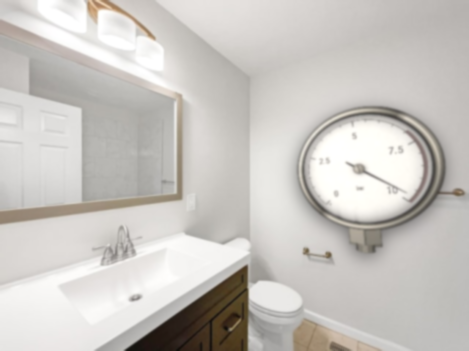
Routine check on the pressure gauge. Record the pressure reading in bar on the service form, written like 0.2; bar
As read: 9.75; bar
